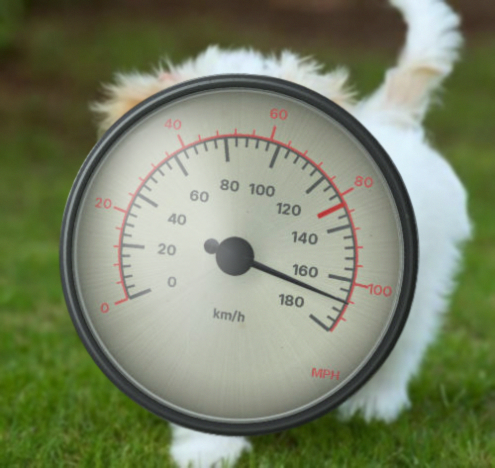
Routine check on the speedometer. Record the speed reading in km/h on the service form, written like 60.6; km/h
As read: 168; km/h
